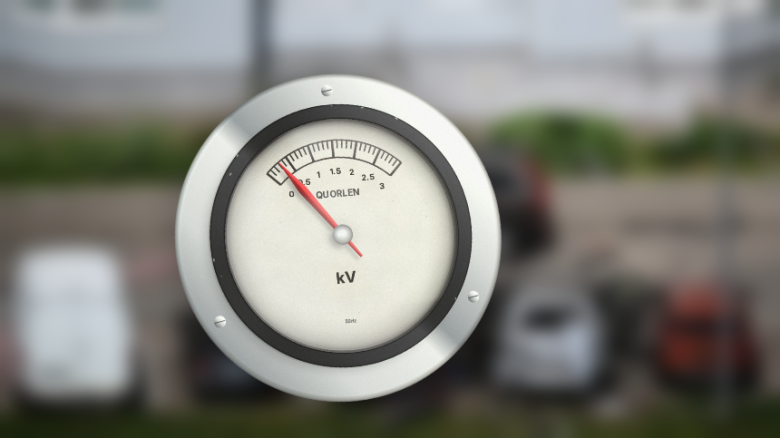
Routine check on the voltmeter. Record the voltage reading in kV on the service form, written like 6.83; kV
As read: 0.3; kV
